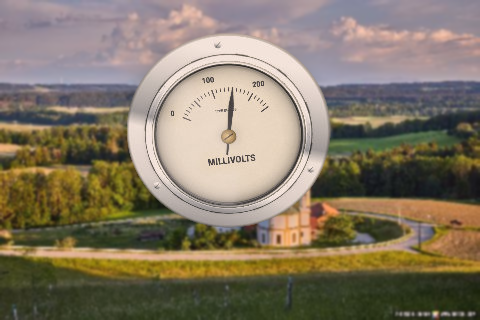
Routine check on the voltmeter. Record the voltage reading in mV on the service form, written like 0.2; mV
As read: 150; mV
